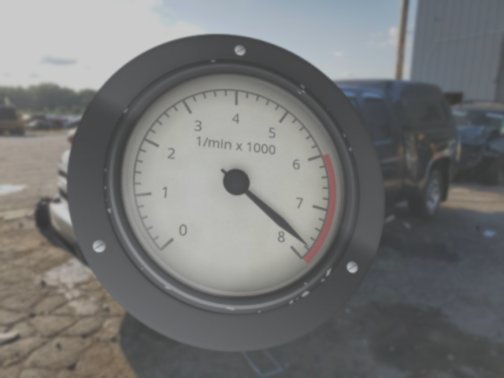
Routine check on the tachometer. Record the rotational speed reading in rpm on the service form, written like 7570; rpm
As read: 7800; rpm
